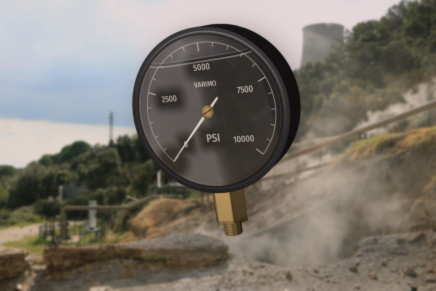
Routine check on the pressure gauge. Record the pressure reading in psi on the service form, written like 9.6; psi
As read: 0; psi
